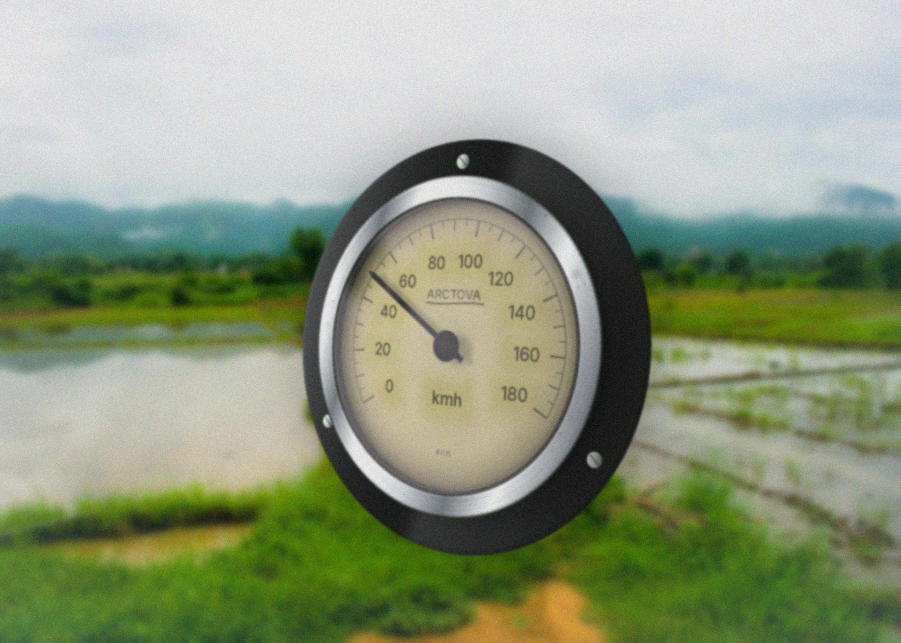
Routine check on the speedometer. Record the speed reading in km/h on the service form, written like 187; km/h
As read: 50; km/h
